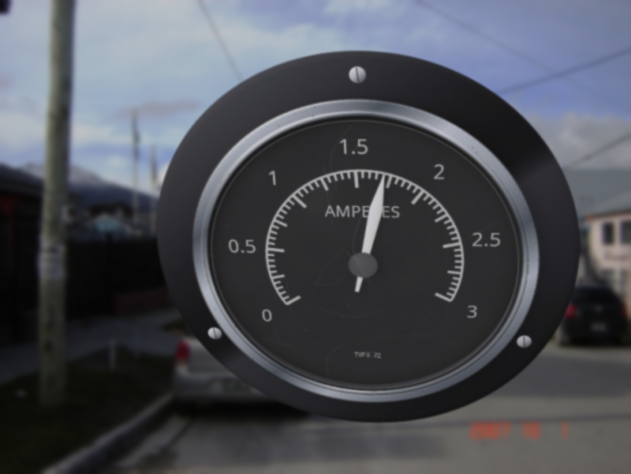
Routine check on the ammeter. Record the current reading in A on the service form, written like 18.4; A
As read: 1.7; A
